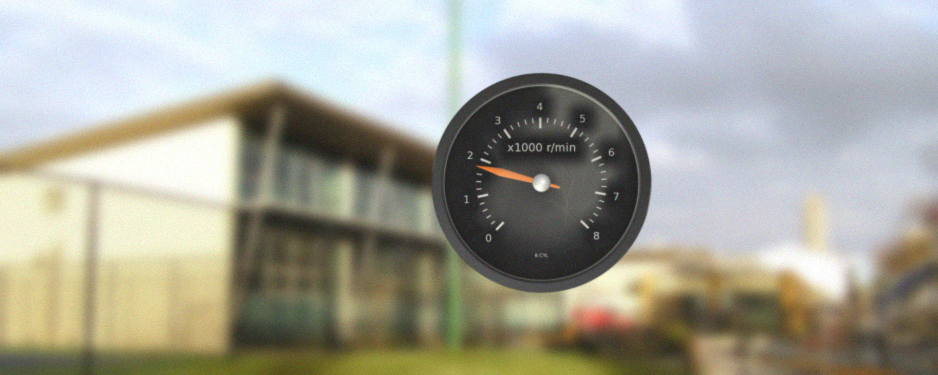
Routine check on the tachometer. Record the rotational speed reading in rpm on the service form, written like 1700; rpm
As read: 1800; rpm
